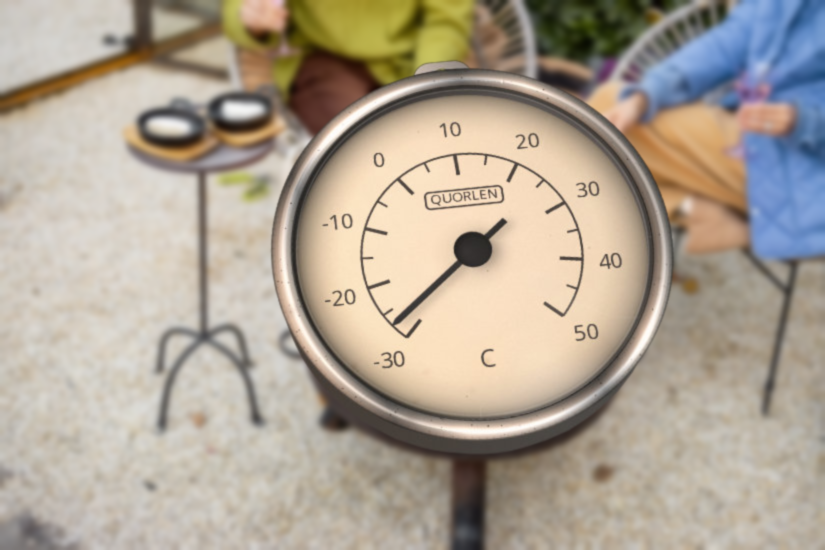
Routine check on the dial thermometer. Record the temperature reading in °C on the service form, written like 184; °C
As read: -27.5; °C
